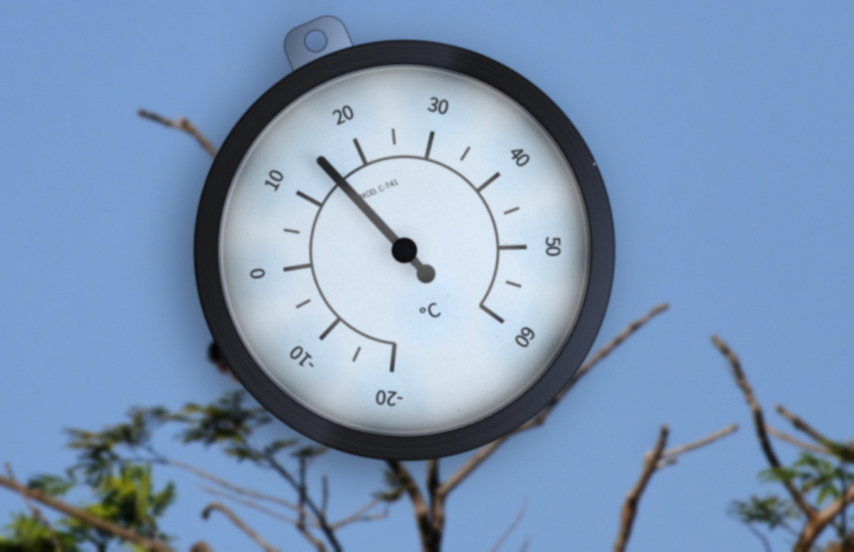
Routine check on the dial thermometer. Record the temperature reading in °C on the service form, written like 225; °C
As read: 15; °C
